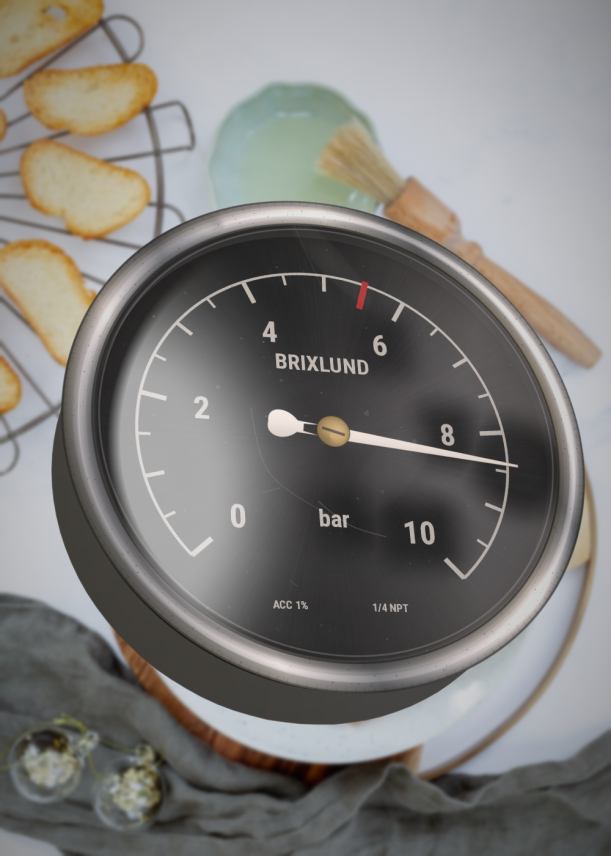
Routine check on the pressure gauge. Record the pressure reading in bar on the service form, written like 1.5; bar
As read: 8.5; bar
